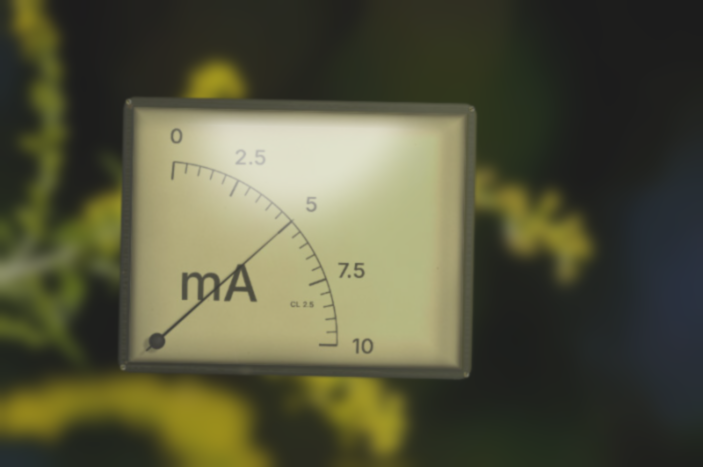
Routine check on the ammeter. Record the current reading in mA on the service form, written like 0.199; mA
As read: 5; mA
